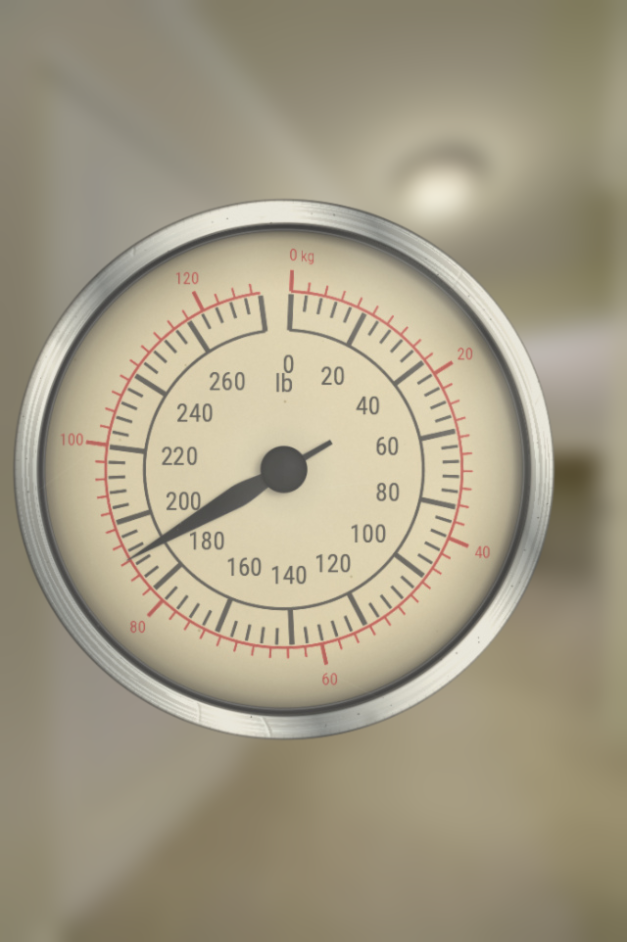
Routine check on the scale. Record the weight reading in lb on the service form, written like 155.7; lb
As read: 190; lb
